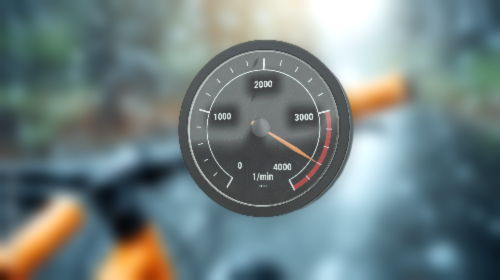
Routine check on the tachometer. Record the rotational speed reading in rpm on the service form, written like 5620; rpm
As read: 3600; rpm
